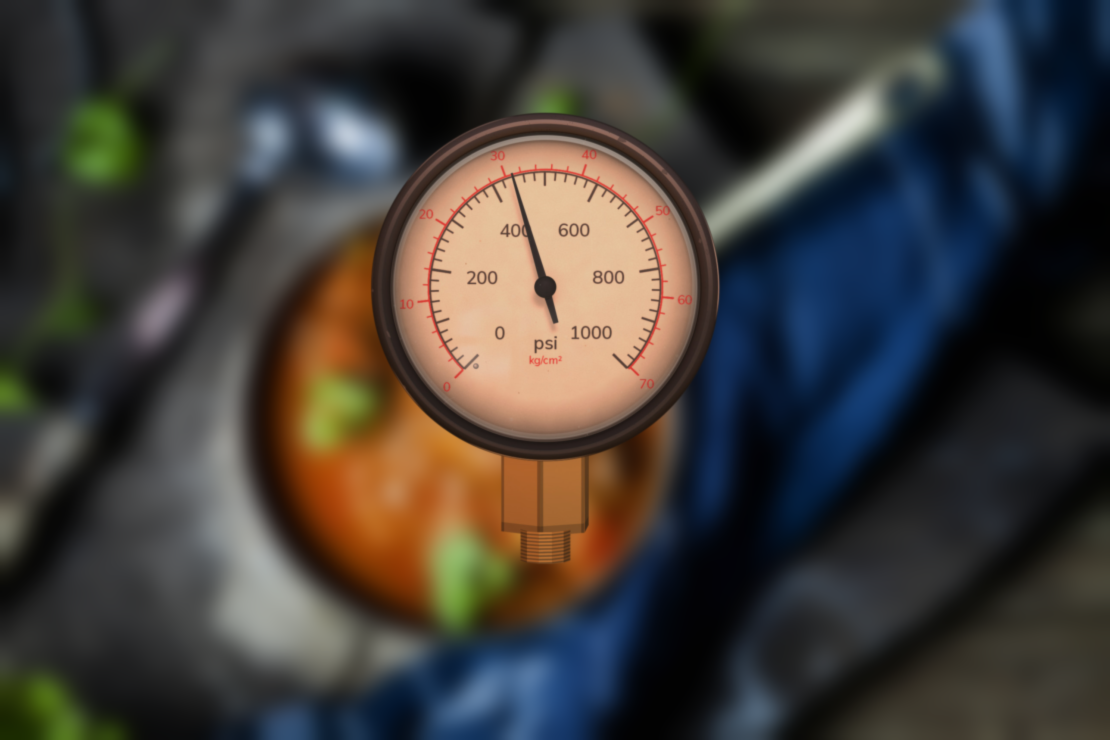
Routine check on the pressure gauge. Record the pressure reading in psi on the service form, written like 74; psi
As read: 440; psi
